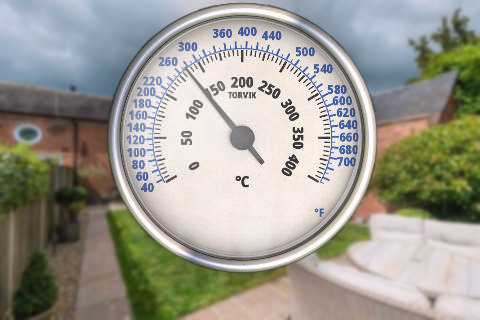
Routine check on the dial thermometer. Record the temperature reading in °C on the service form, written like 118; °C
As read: 135; °C
